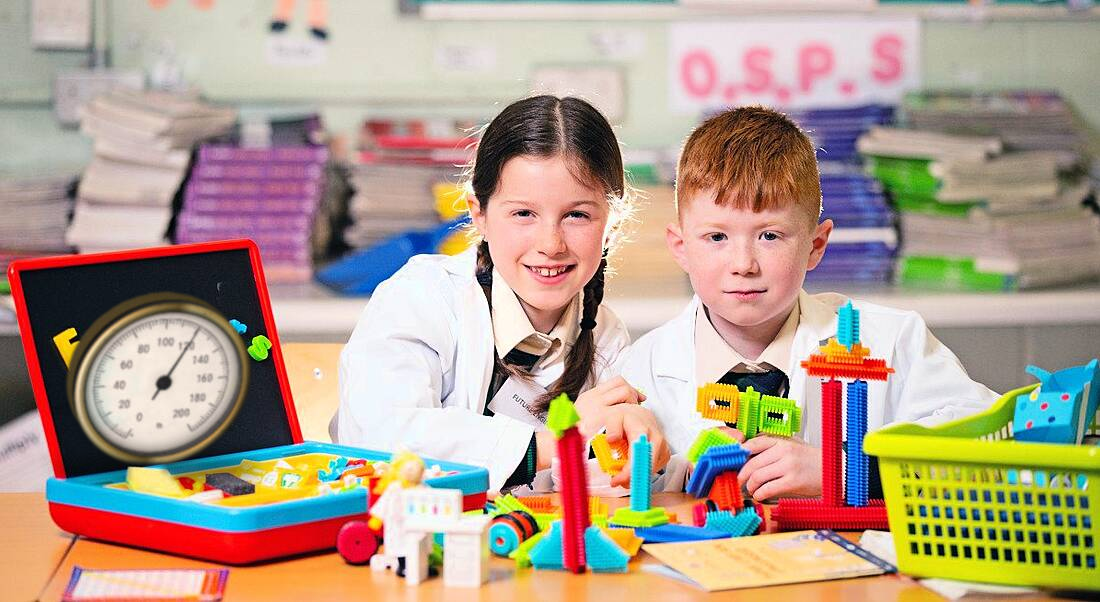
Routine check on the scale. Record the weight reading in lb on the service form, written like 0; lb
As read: 120; lb
